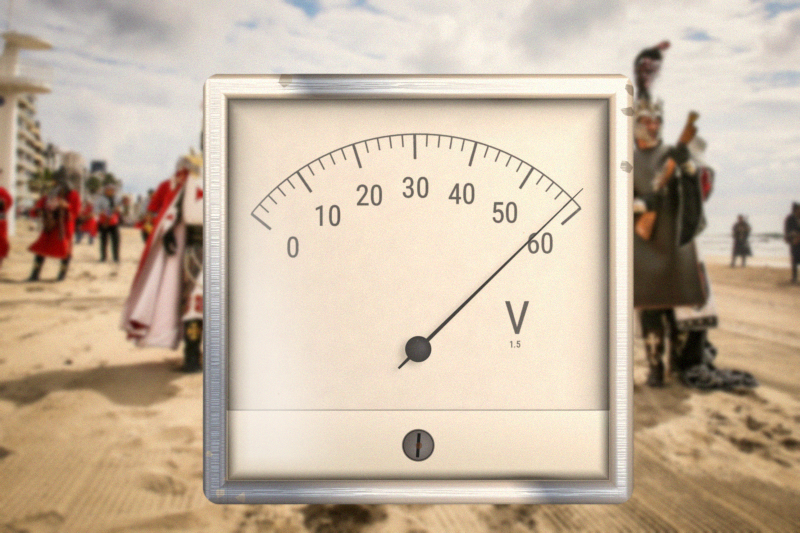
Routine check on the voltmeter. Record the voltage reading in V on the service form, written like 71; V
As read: 58; V
